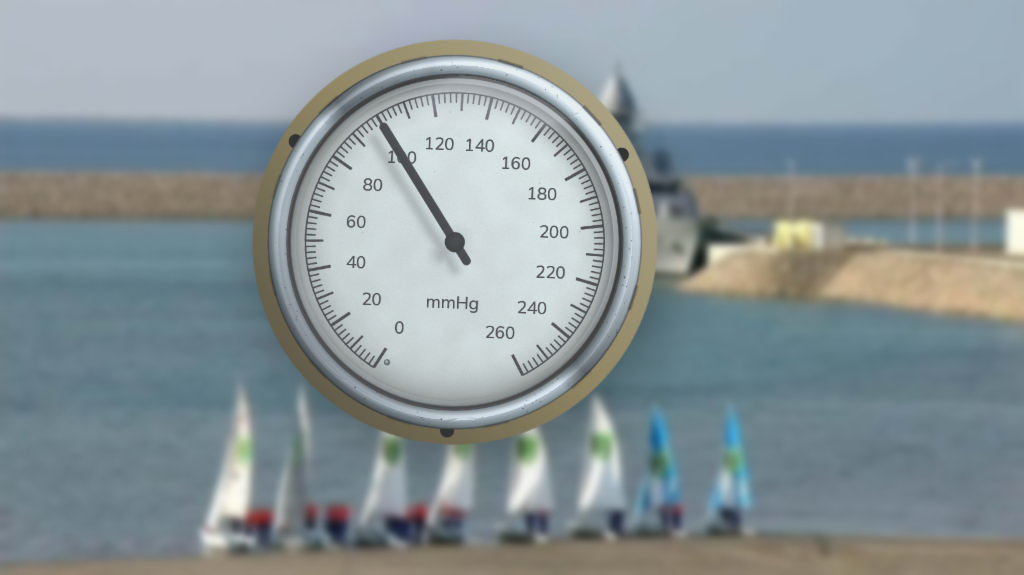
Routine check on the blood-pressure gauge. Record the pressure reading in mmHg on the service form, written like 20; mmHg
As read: 100; mmHg
